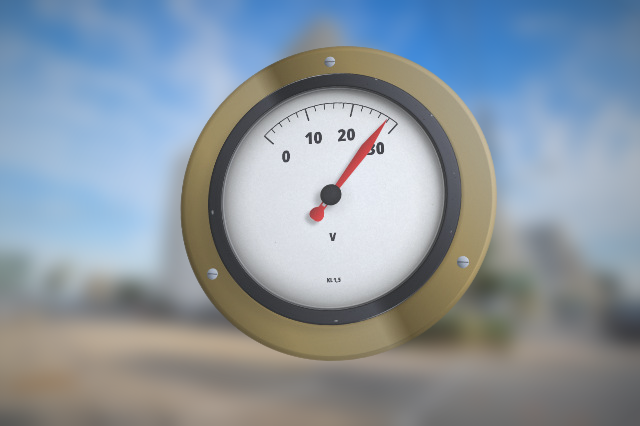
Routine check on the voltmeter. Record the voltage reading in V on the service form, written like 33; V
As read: 28; V
